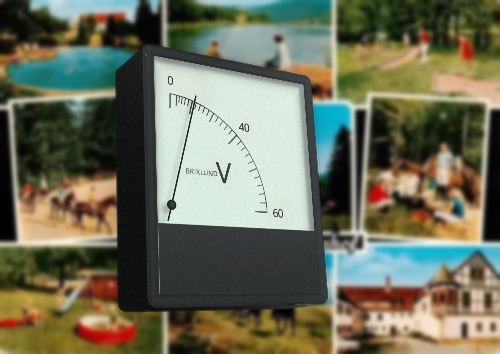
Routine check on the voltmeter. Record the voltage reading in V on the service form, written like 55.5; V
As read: 20; V
